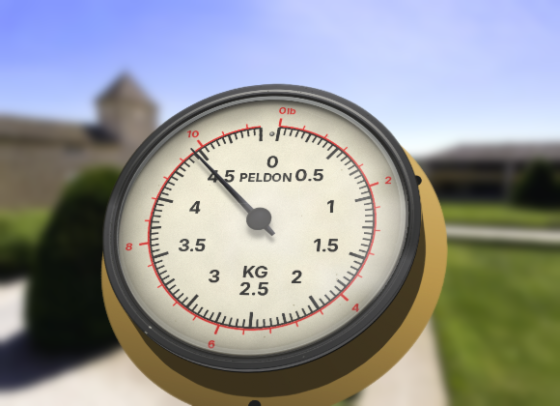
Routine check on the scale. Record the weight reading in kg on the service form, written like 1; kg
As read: 4.45; kg
